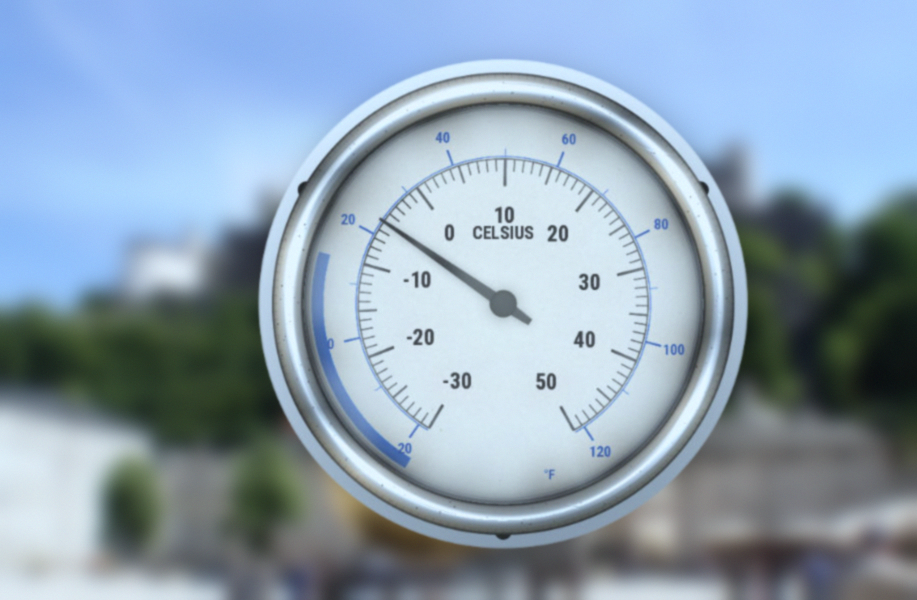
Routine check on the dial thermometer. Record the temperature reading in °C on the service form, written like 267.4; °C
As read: -5; °C
